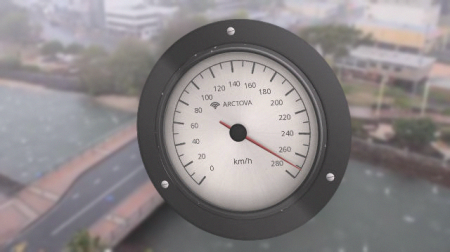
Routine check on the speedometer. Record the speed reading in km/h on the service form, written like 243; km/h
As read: 270; km/h
